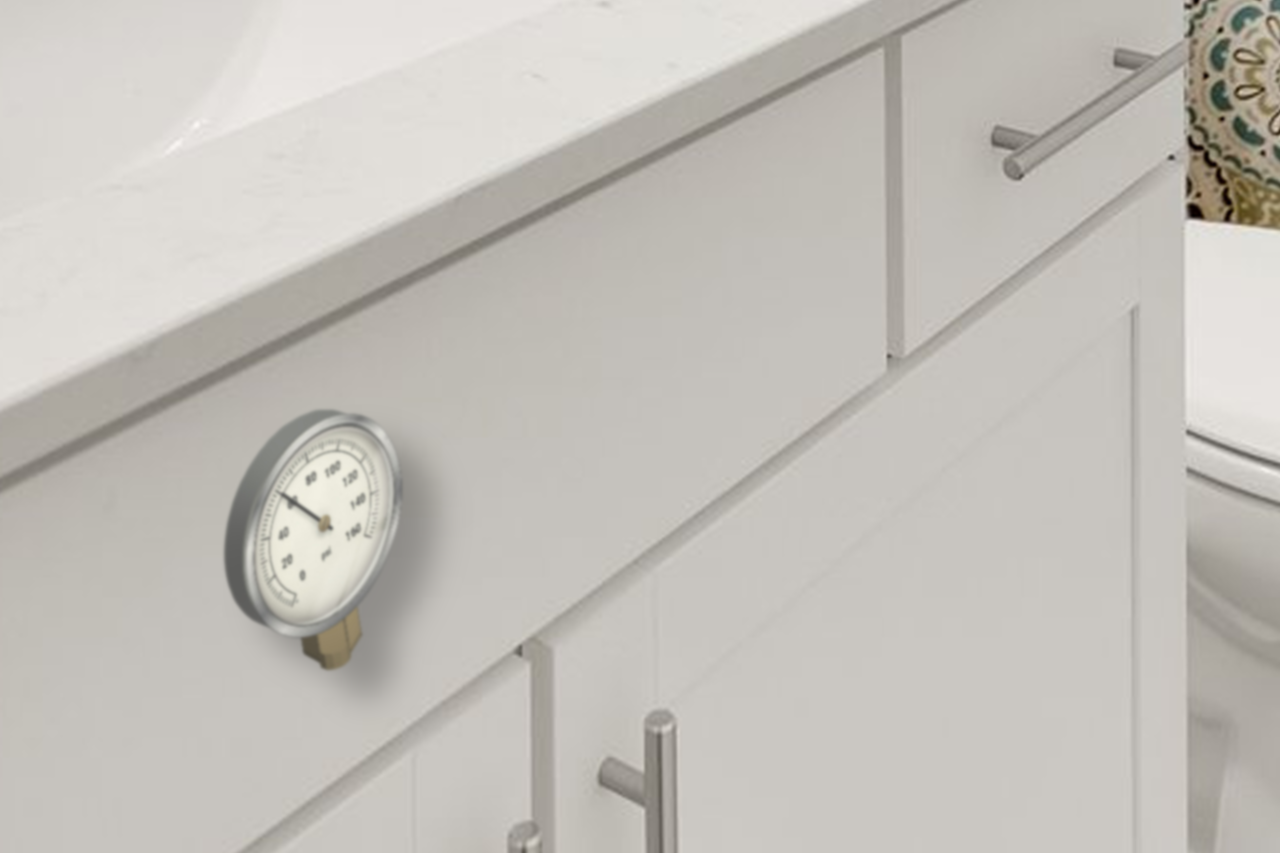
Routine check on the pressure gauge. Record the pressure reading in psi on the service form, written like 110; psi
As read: 60; psi
